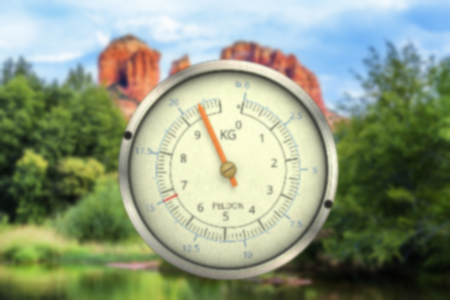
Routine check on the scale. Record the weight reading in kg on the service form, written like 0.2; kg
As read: 9.5; kg
